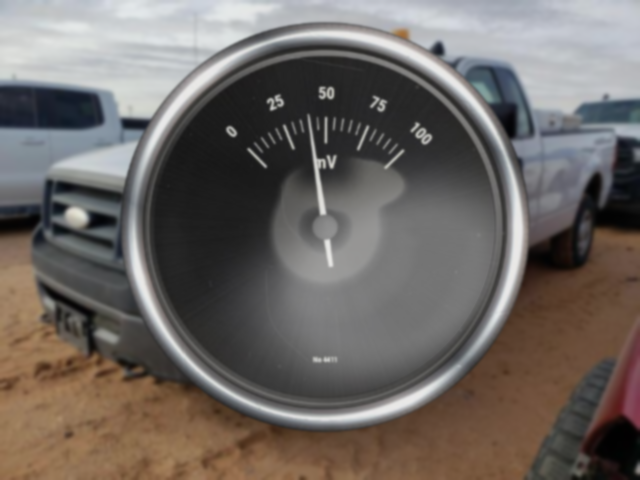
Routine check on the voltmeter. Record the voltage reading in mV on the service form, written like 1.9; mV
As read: 40; mV
